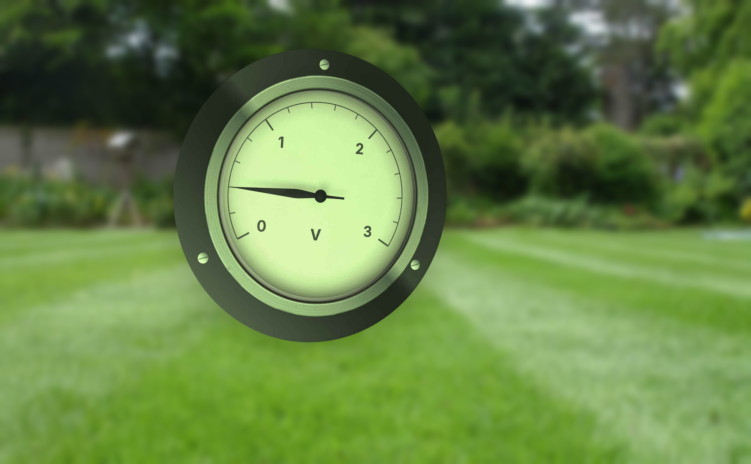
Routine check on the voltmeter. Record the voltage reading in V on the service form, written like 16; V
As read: 0.4; V
